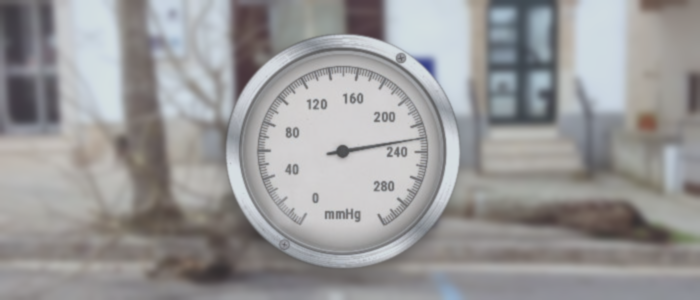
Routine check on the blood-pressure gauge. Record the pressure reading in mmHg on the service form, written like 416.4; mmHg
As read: 230; mmHg
